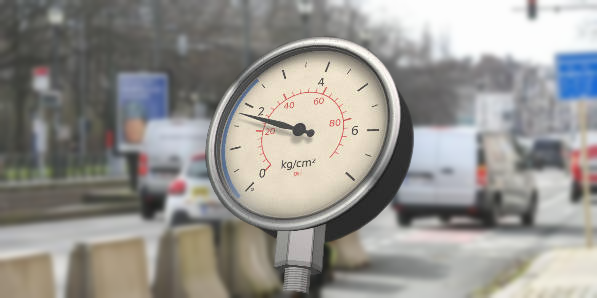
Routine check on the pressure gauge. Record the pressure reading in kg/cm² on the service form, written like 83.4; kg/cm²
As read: 1.75; kg/cm²
